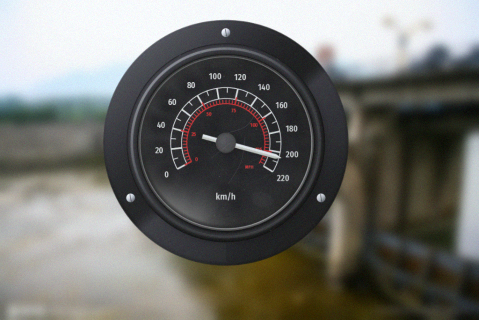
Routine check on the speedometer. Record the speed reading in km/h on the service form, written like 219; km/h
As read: 205; km/h
